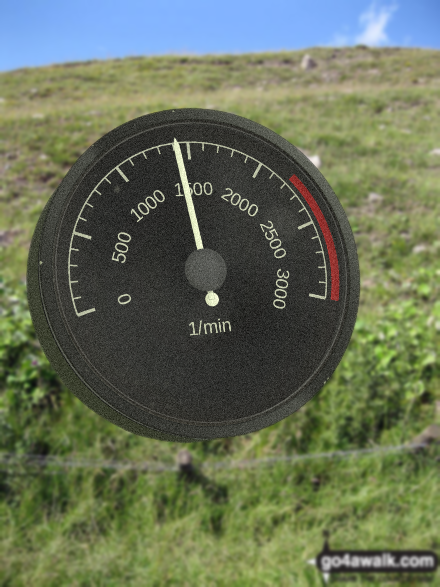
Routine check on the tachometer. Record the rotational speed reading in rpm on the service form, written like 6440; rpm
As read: 1400; rpm
